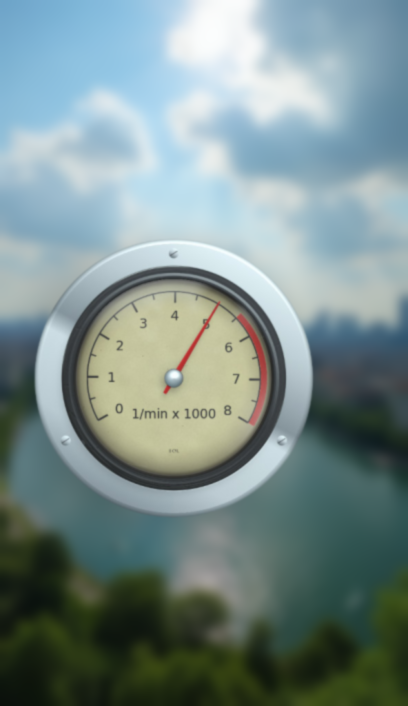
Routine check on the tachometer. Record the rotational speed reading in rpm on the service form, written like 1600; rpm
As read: 5000; rpm
